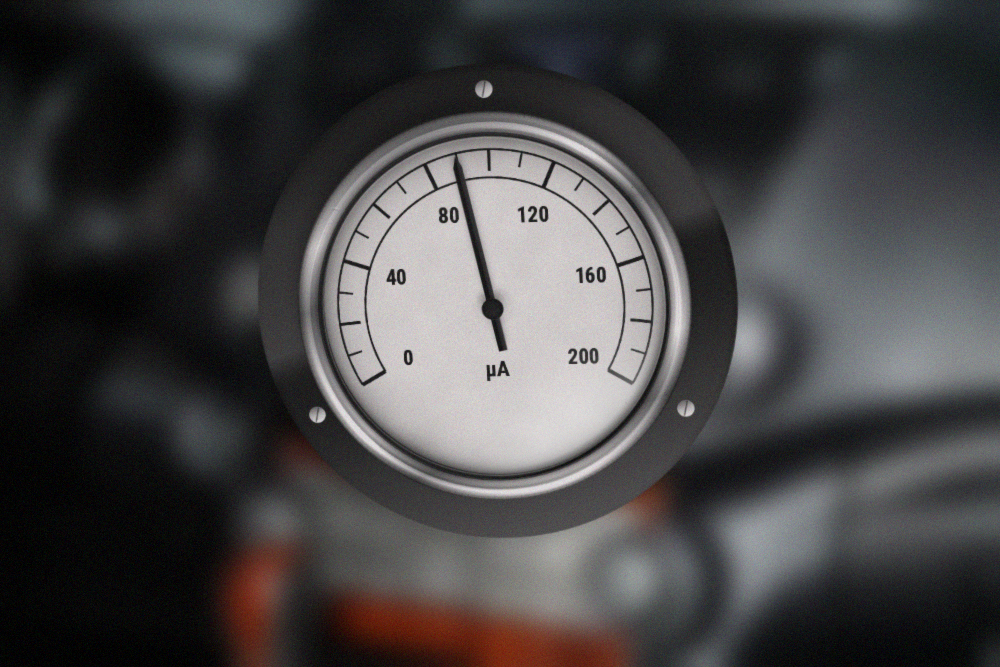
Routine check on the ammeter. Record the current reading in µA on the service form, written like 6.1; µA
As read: 90; µA
